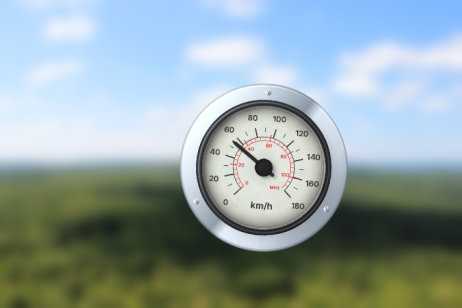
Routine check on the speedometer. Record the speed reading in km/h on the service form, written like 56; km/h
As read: 55; km/h
